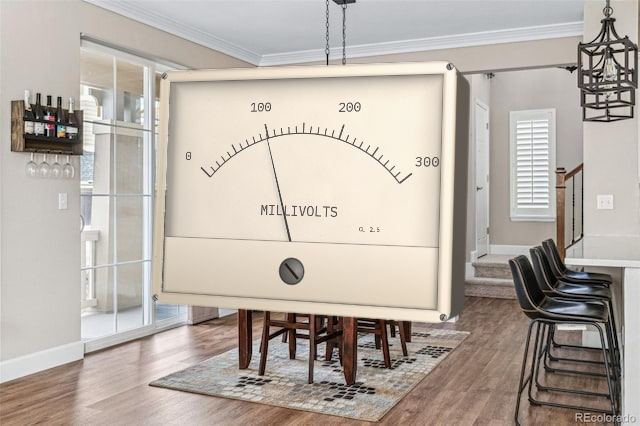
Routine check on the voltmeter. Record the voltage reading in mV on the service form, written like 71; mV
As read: 100; mV
